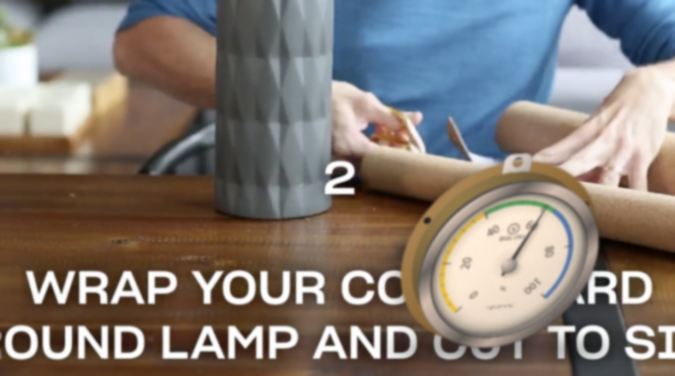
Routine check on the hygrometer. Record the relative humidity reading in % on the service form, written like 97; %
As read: 60; %
